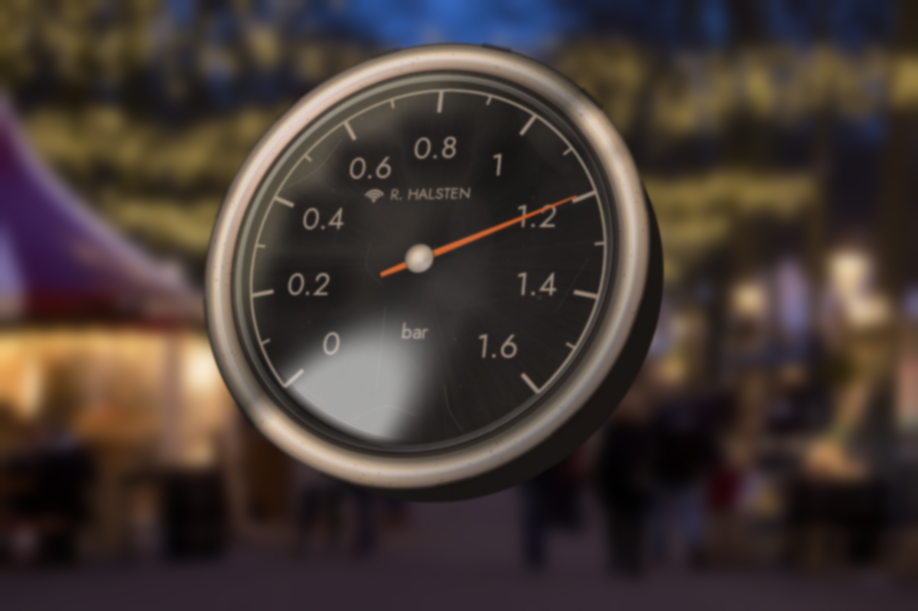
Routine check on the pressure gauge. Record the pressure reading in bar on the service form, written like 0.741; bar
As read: 1.2; bar
